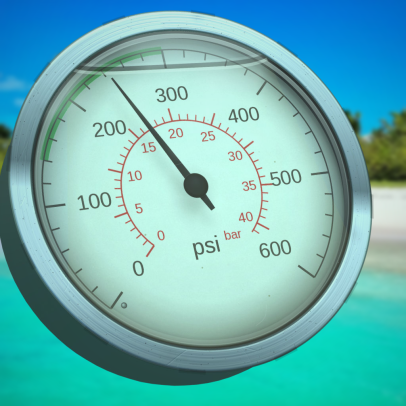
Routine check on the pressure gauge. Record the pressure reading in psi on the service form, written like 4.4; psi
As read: 240; psi
